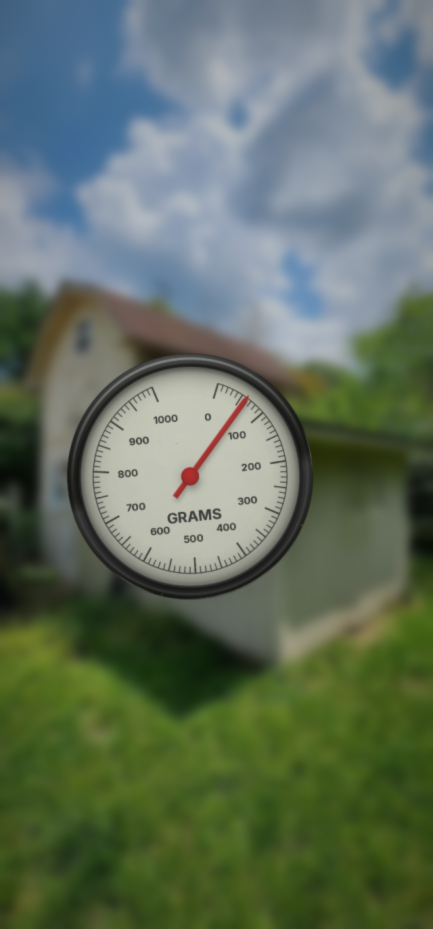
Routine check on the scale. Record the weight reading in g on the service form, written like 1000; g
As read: 60; g
